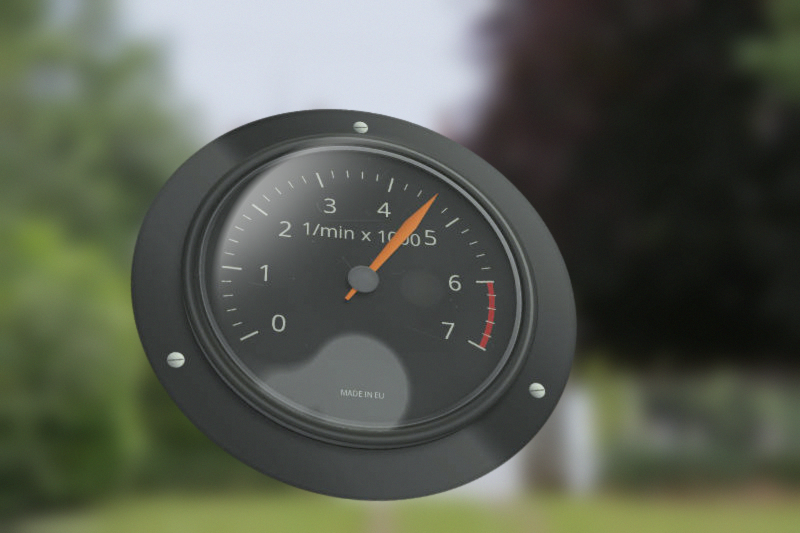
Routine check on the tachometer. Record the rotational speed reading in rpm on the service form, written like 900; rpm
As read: 4600; rpm
